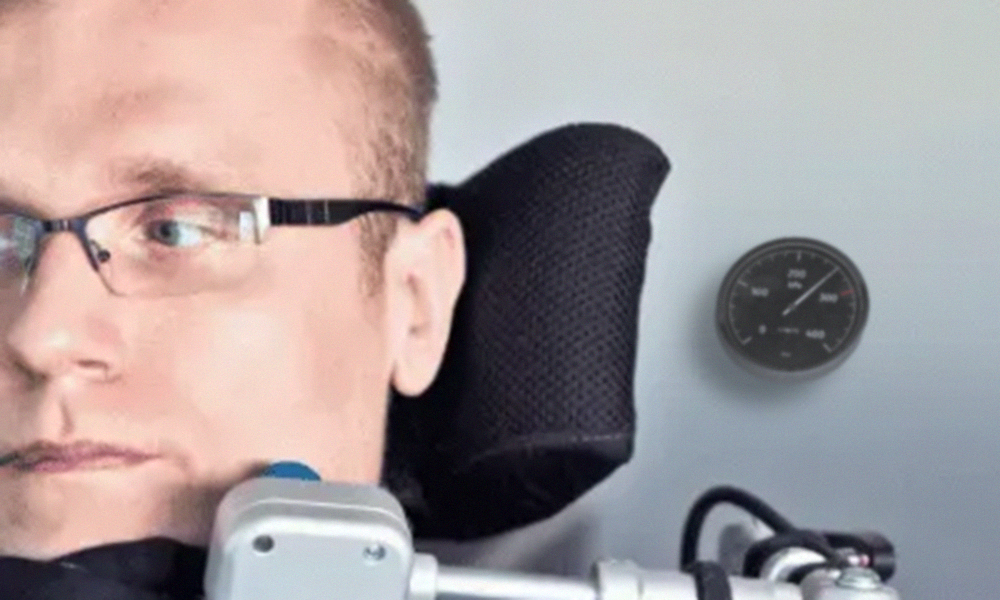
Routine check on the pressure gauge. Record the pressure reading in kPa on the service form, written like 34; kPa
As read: 260; kPa
